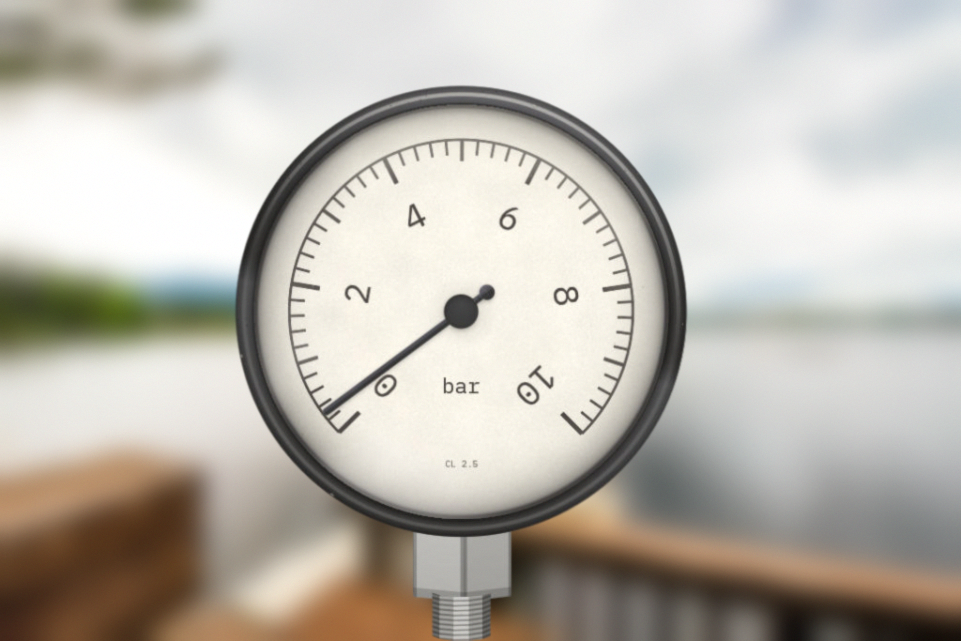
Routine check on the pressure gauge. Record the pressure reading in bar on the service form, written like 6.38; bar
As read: 0.3; bar
